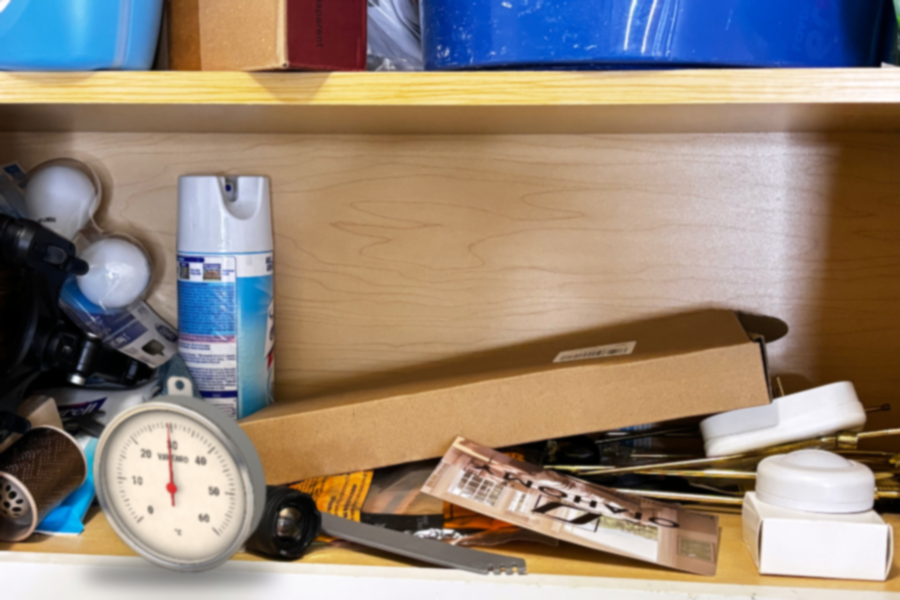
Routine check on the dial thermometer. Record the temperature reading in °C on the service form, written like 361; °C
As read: 30; °C
